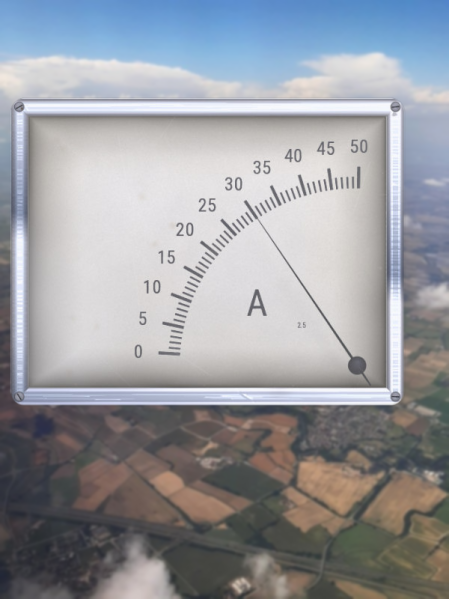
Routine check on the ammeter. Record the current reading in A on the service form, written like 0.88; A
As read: 30; A
